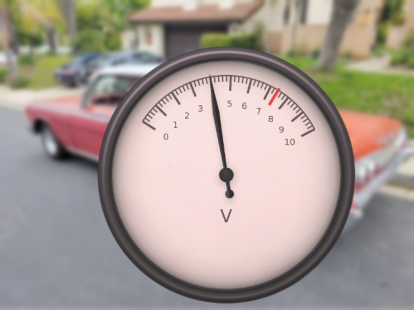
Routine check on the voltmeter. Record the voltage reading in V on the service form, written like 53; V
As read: 4; V
